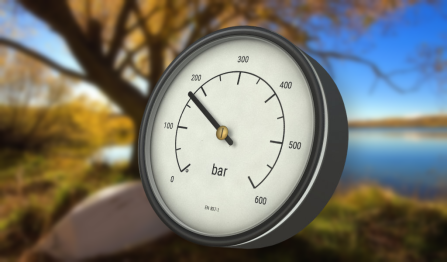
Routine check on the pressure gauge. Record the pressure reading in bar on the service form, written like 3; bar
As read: 175; bar
